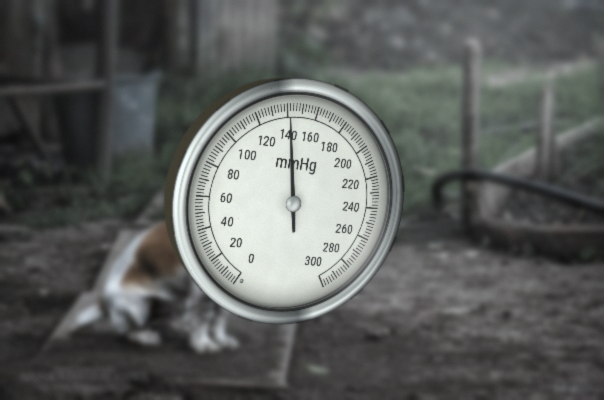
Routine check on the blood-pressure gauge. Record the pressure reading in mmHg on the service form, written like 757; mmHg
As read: 140; mmHg
